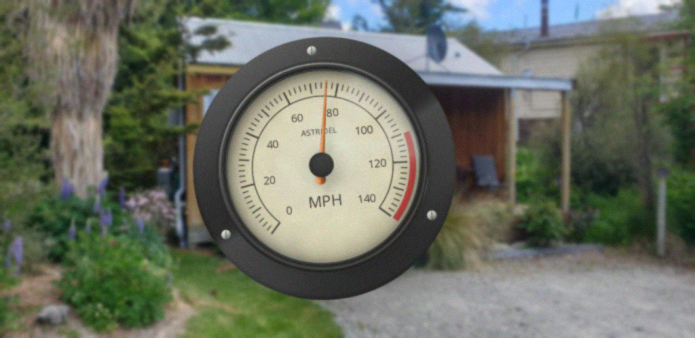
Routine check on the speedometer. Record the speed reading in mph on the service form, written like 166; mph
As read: 76; mph
